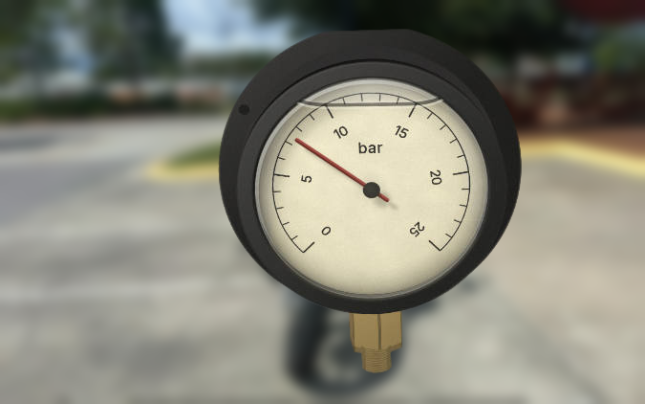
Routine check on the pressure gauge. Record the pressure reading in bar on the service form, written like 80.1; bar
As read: 7.5; bar
